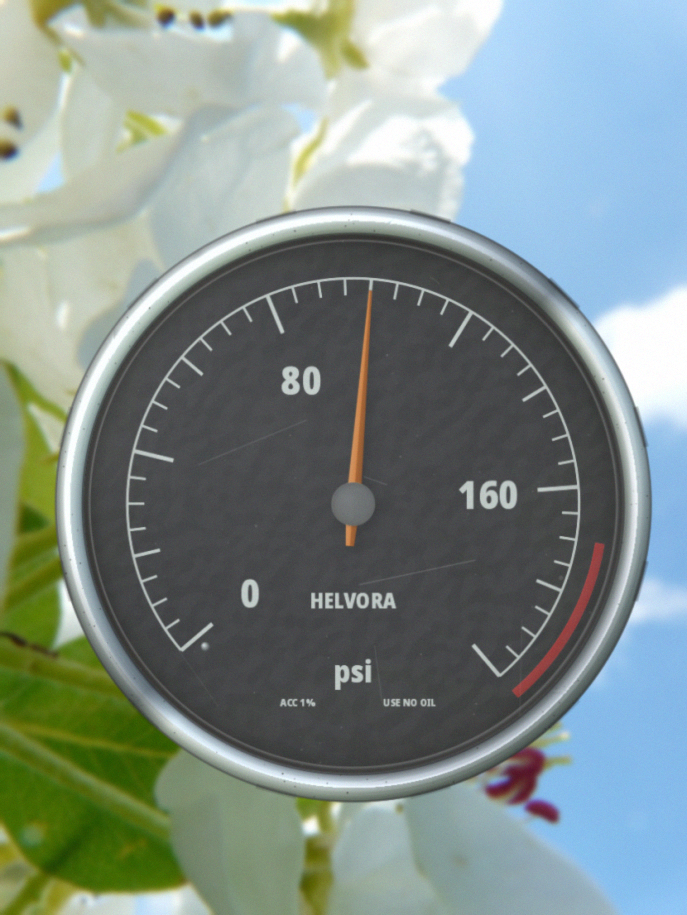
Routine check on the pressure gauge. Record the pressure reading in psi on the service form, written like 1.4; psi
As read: 100; psi
